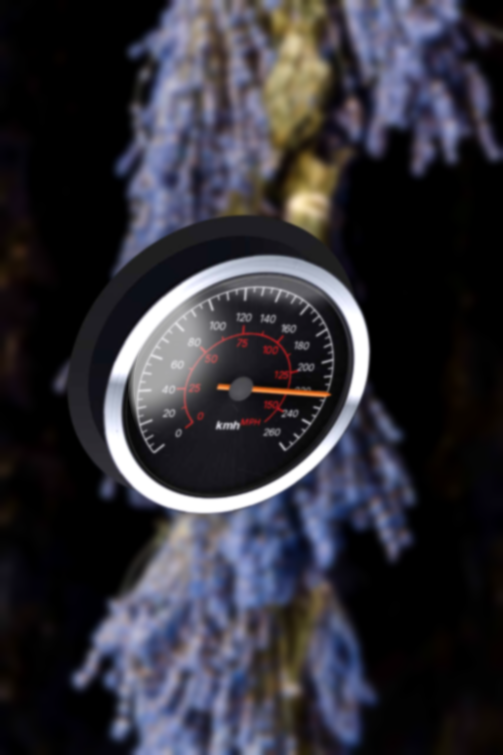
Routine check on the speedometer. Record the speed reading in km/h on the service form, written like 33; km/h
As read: 220; km/h
